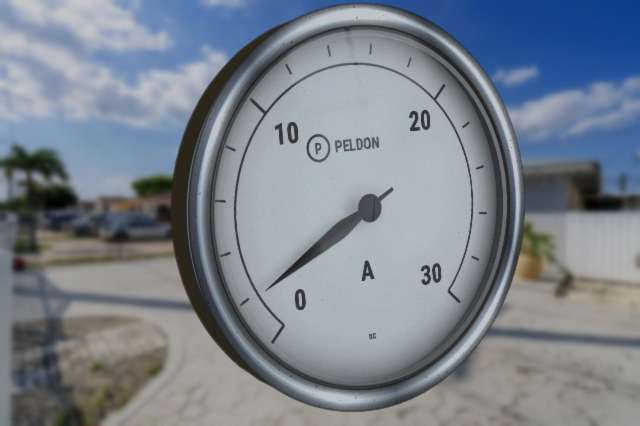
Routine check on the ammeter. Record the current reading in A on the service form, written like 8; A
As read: 2; A
